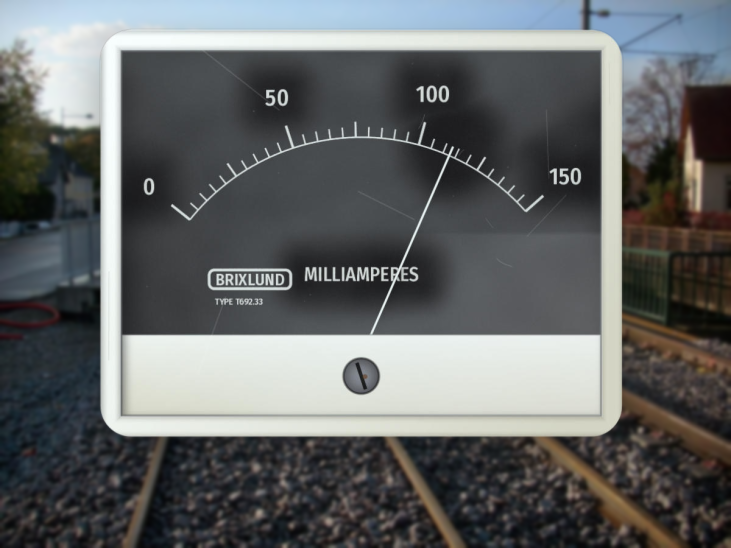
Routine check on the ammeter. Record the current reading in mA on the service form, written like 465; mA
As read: 112.5; mA
